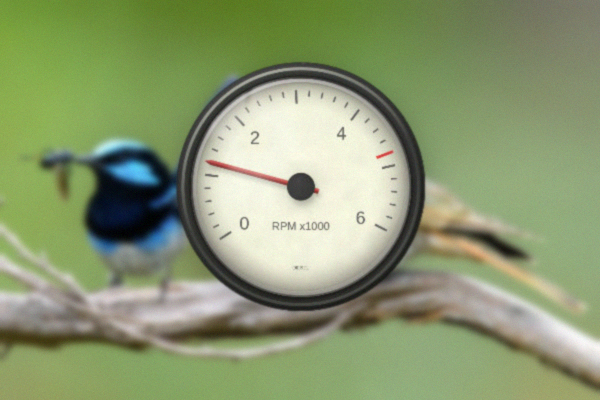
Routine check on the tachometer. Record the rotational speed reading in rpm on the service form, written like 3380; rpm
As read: 1200; rpm
